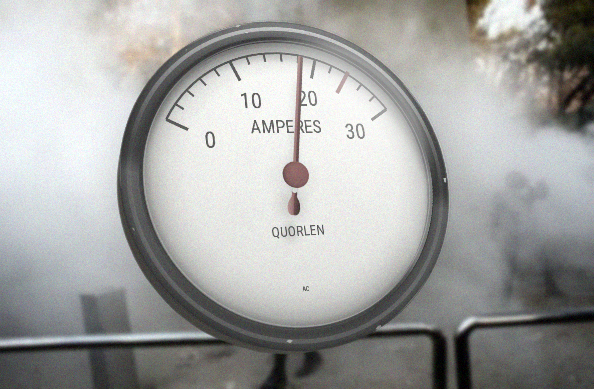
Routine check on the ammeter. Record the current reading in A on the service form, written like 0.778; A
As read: 18; A
